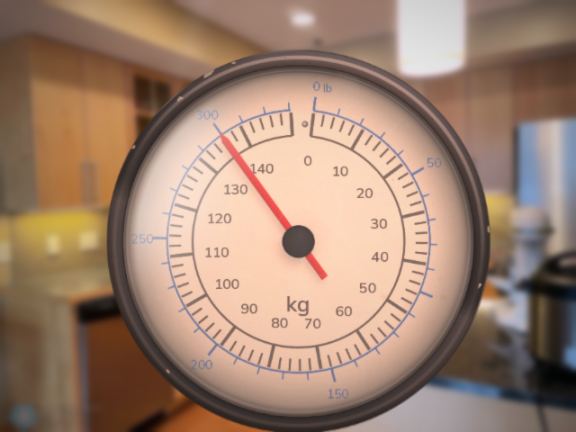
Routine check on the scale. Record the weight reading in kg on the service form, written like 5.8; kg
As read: 136; kg
